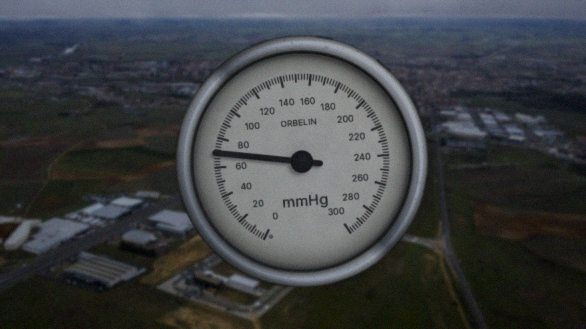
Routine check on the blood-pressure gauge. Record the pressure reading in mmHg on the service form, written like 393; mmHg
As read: 70; mmHg
